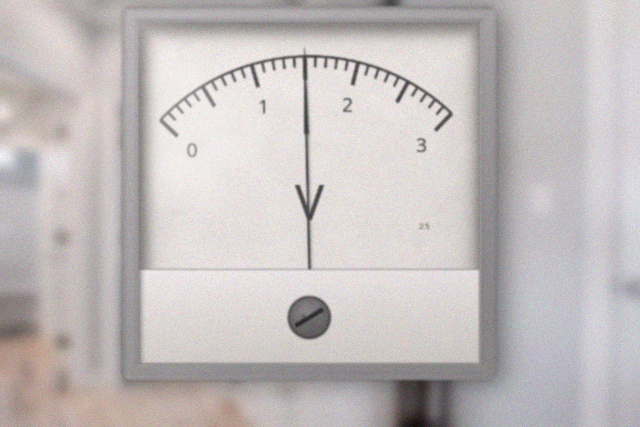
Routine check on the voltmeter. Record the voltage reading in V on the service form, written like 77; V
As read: 1.5; V
